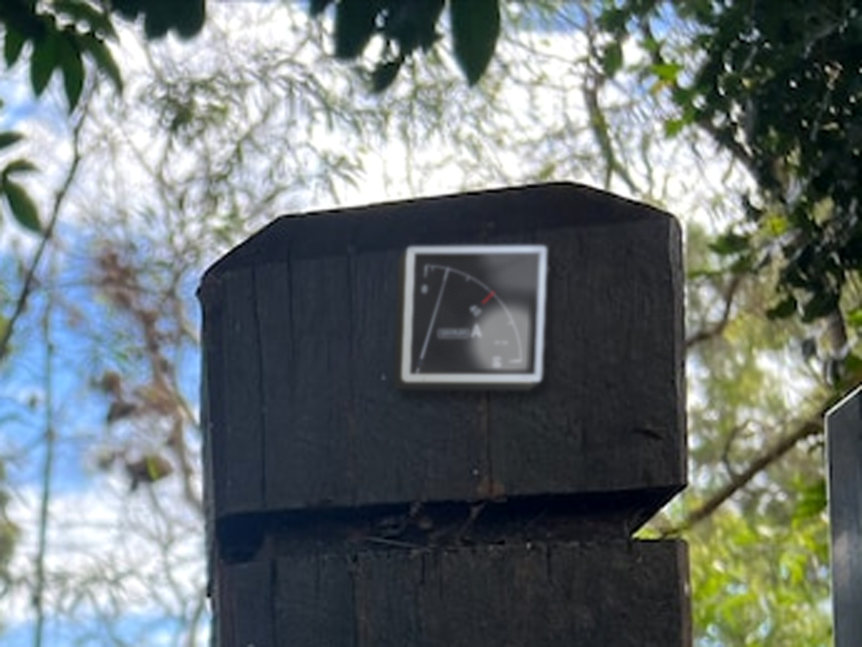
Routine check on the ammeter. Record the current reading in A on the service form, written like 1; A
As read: 20; A
